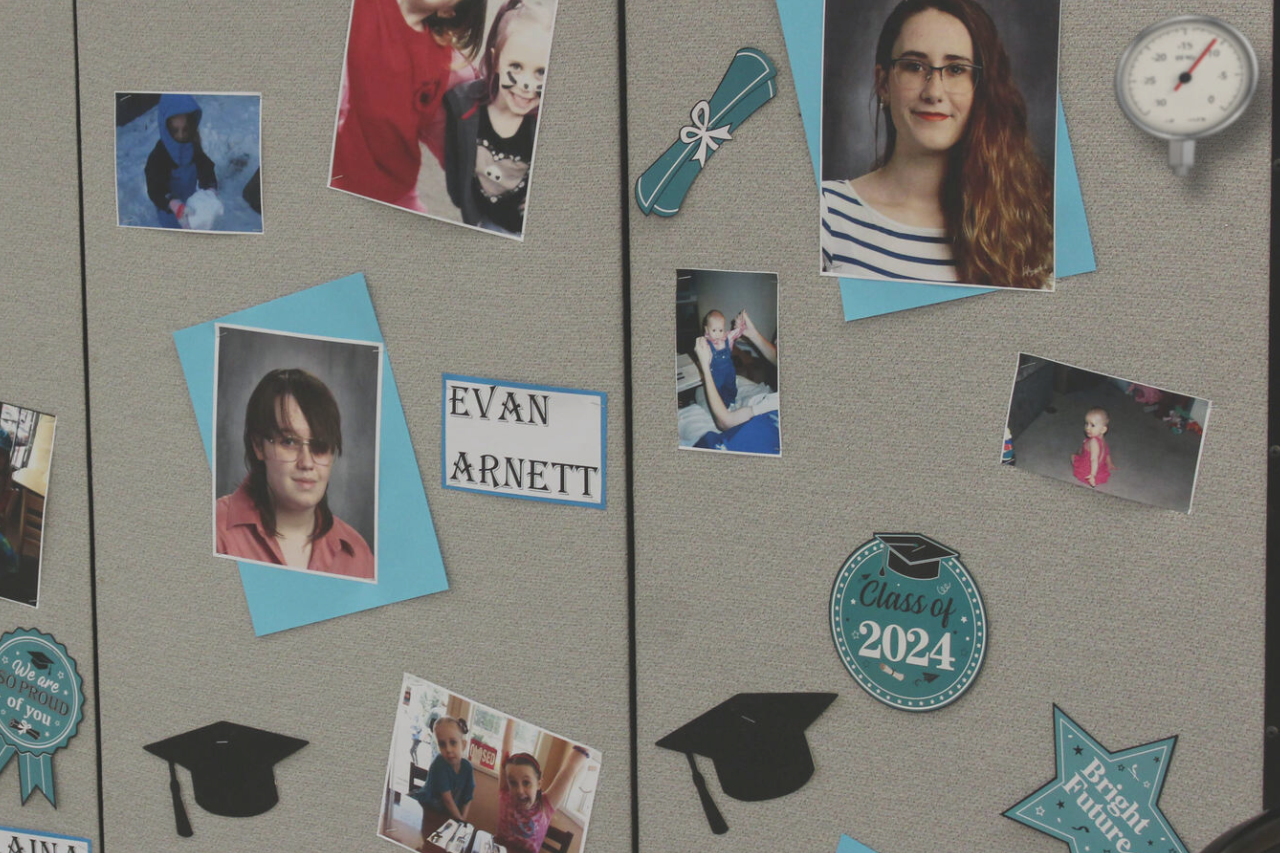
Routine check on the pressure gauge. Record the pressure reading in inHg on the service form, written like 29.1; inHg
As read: -11; inHg
